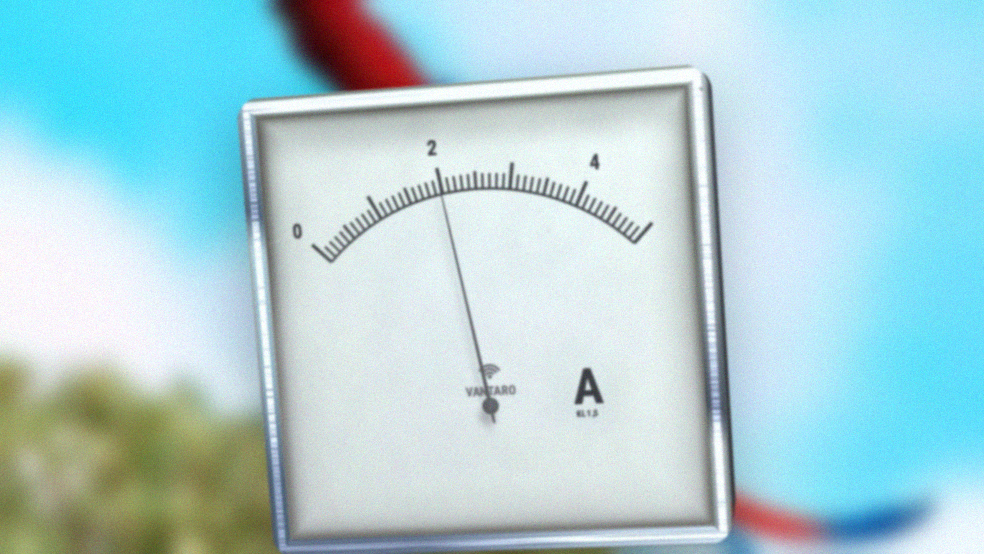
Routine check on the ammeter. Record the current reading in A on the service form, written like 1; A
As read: 2; A
